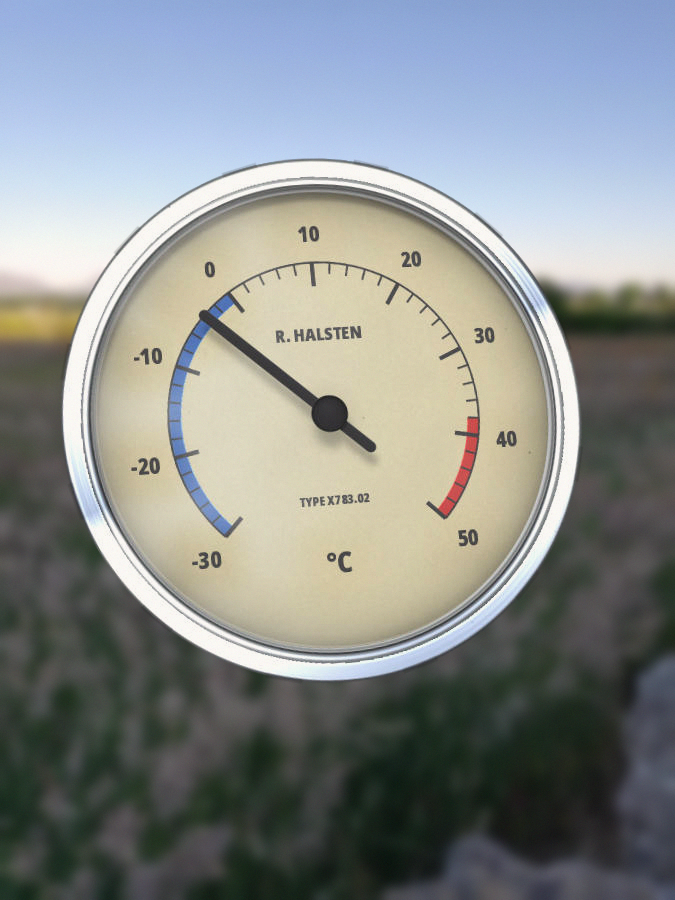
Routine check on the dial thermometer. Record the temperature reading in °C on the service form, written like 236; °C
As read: -4; °C
